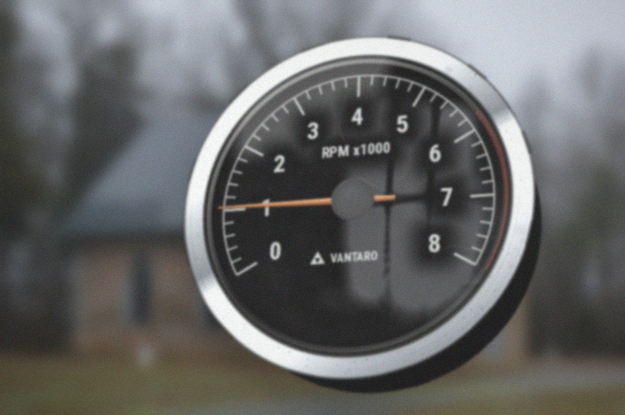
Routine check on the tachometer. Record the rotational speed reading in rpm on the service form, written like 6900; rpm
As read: 1000; rpm
